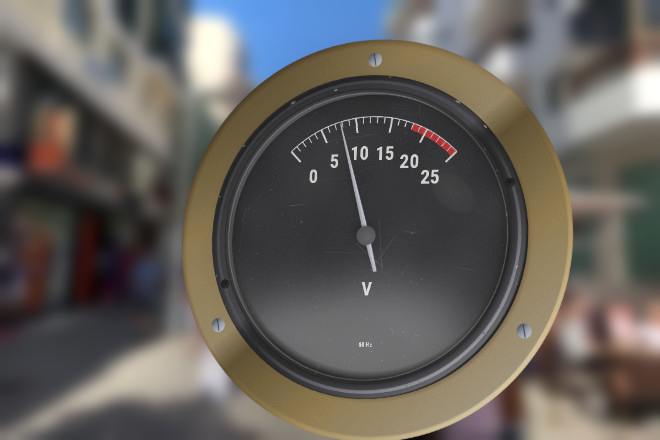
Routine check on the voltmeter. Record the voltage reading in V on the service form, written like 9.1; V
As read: 8; V
